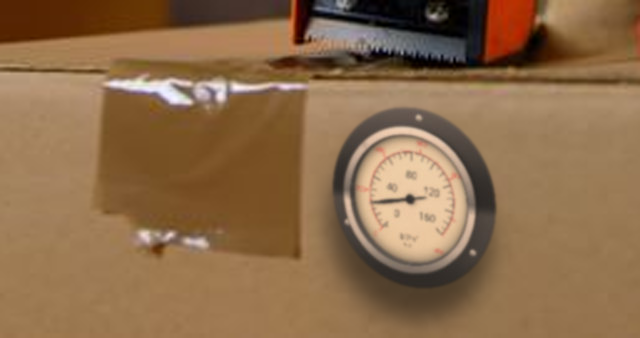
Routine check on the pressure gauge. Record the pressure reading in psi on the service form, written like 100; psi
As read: 20; psi
